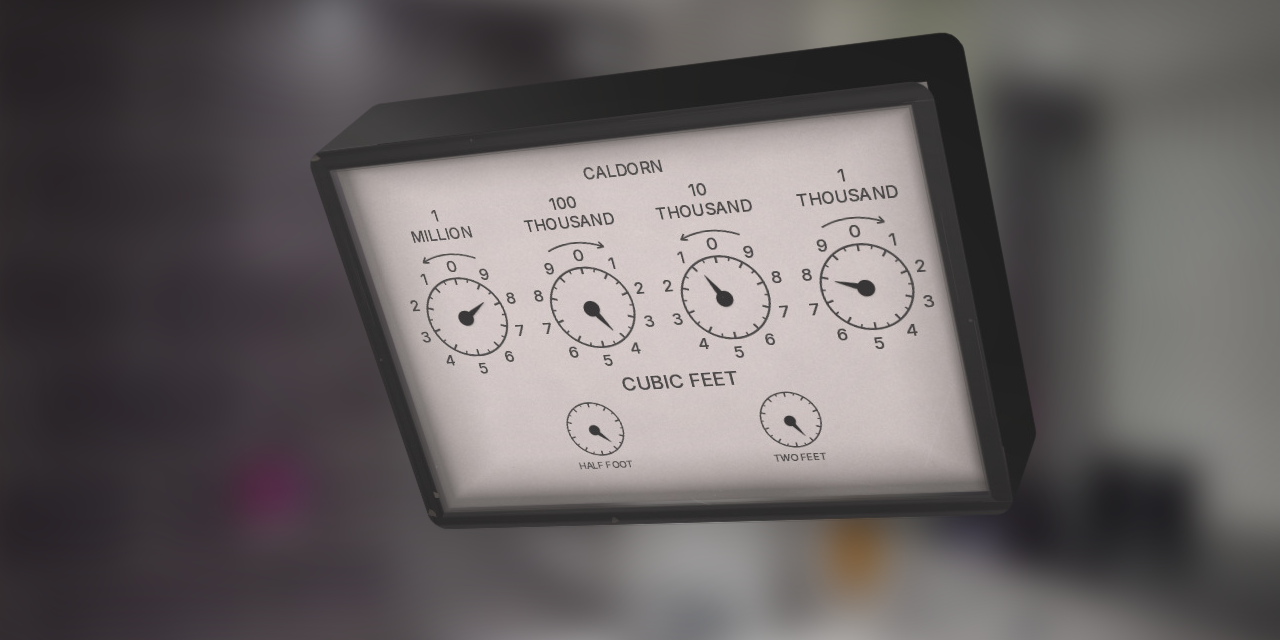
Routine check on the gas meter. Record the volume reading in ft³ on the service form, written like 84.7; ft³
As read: 840800; ft³
